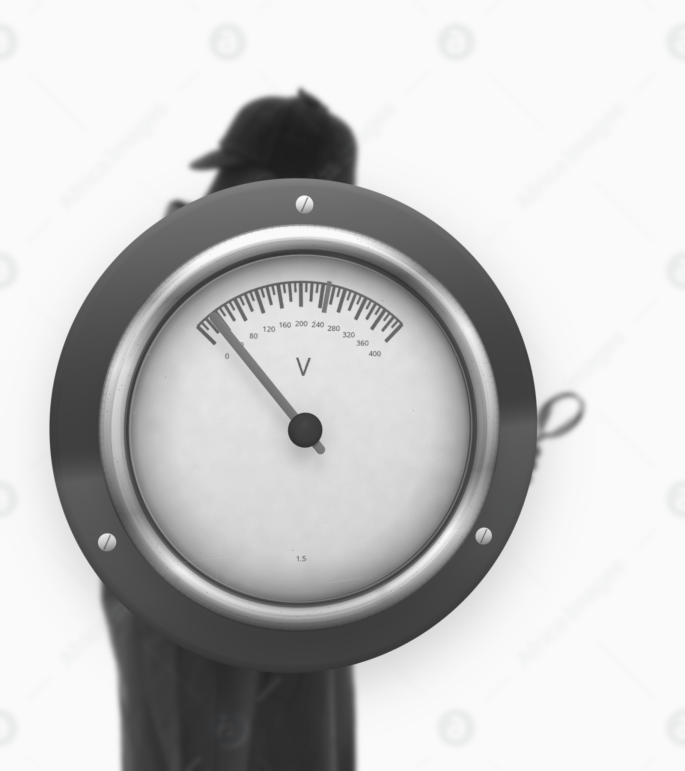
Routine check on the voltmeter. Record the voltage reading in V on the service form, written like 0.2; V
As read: 30; V
